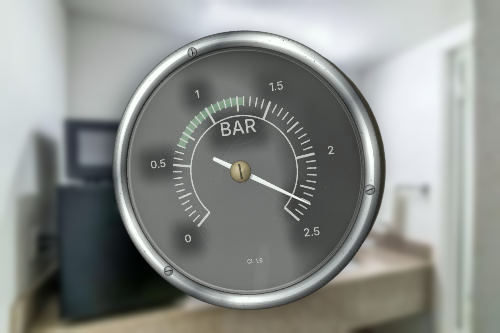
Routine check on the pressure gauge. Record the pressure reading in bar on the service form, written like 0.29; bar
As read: 2.35; bar
